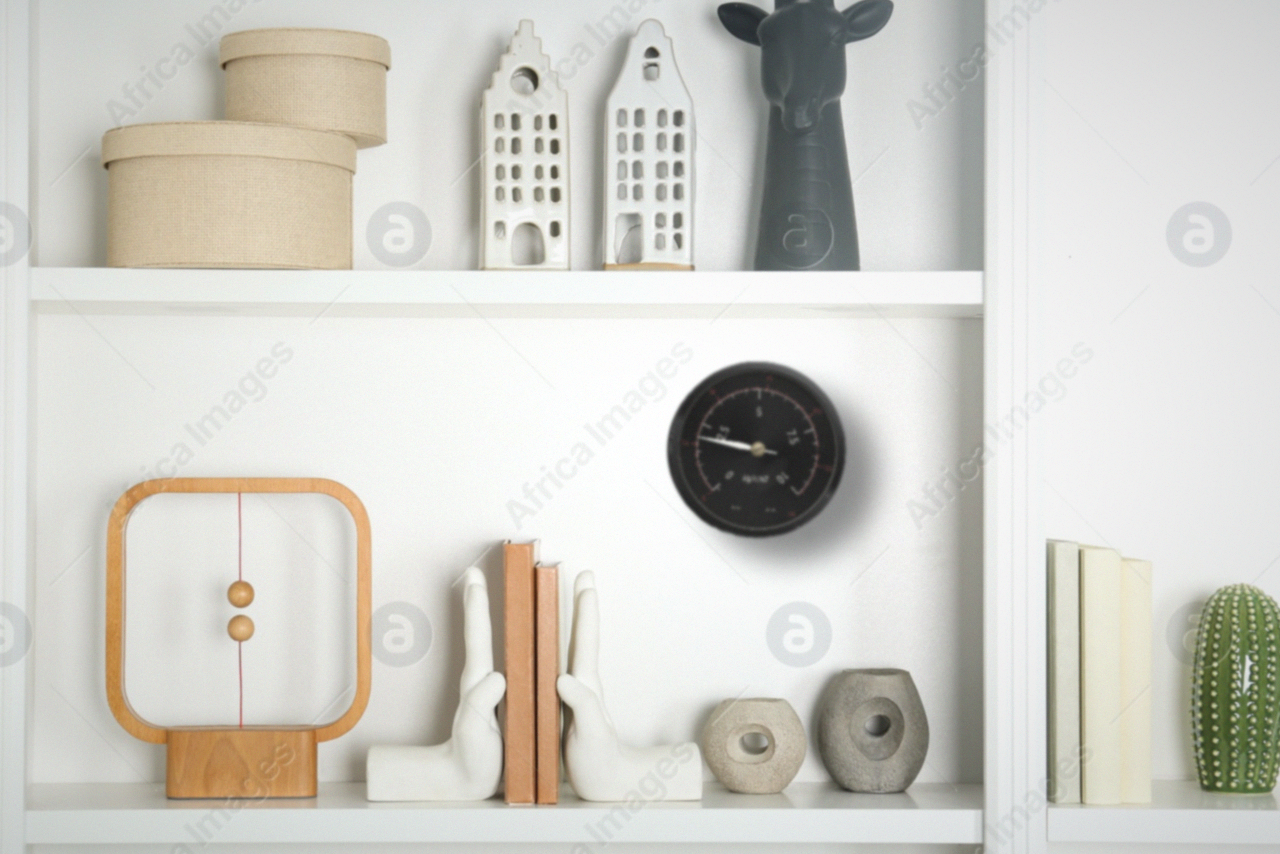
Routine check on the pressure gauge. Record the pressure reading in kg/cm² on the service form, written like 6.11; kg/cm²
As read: 2; kg/cm²
